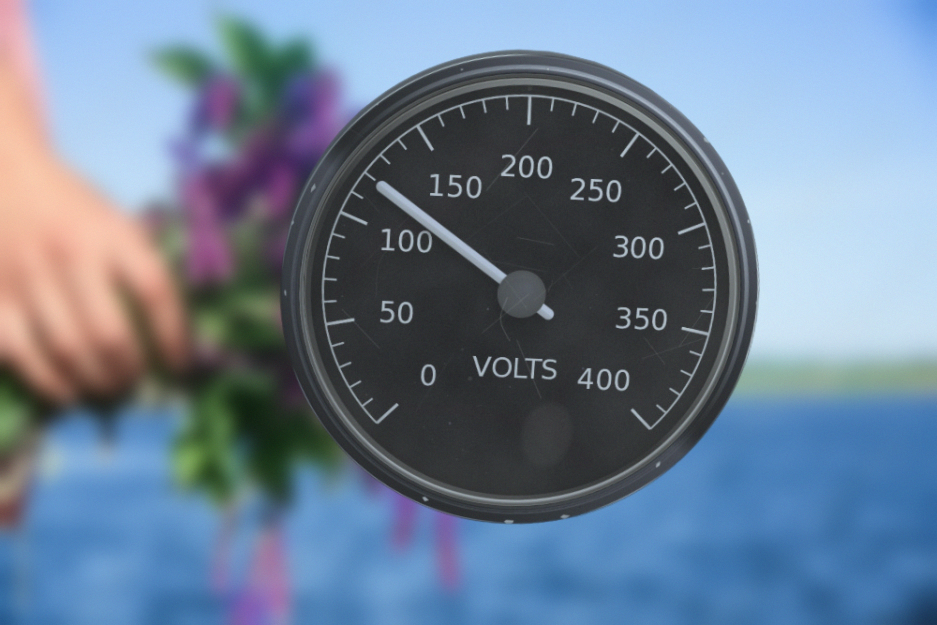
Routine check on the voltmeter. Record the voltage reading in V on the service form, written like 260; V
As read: 120; V
